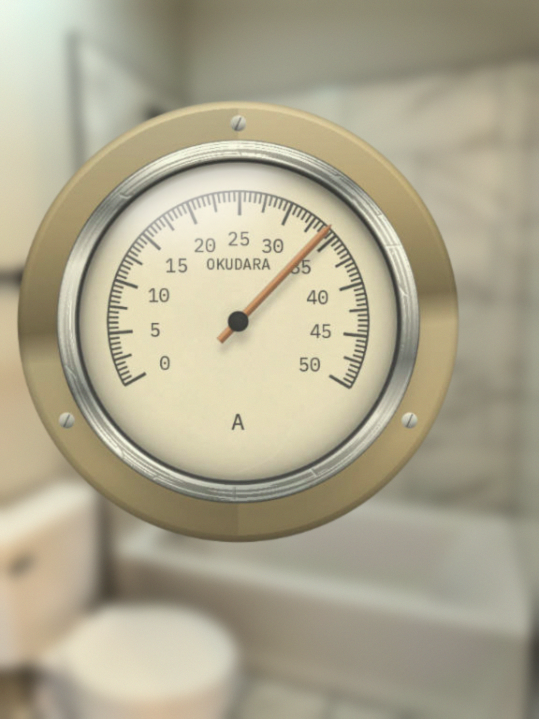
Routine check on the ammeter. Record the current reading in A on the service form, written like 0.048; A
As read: 34; A
